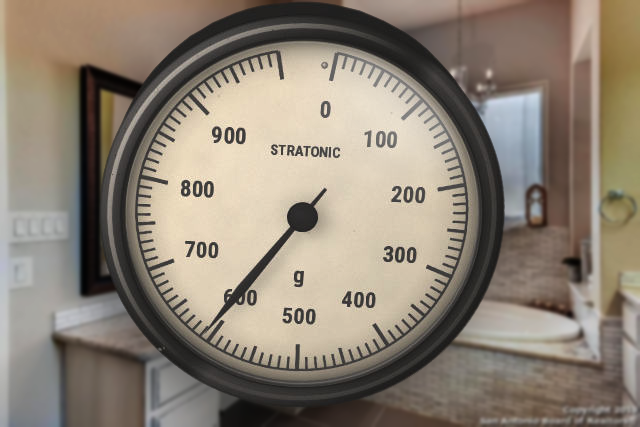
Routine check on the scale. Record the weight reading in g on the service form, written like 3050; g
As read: 610; g
